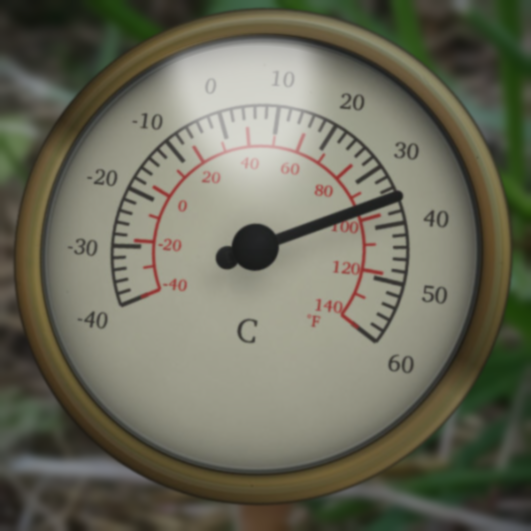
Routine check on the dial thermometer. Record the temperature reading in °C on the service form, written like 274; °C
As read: 36; °C
